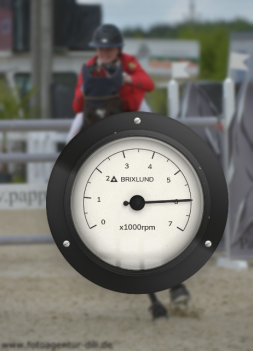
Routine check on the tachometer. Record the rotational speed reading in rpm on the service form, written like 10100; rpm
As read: 6000; rpm
